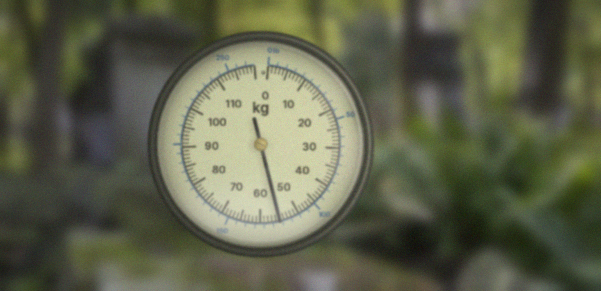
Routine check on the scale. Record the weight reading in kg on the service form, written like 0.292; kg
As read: 55; kg
